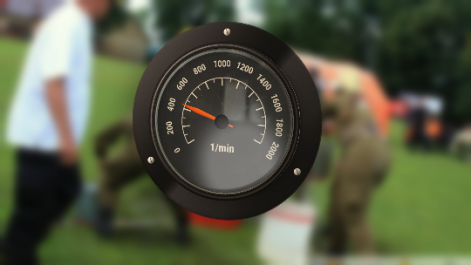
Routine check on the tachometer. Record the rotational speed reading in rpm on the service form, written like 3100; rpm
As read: 450; rpm
